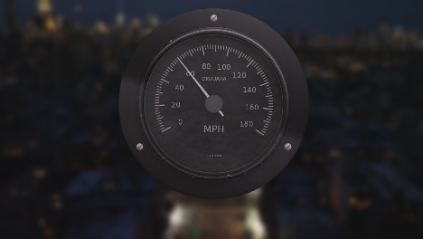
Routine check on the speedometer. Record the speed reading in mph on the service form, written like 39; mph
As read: 60; mph
